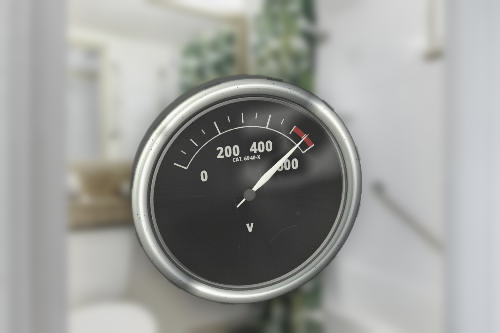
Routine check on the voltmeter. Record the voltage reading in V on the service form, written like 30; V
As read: 550; V
